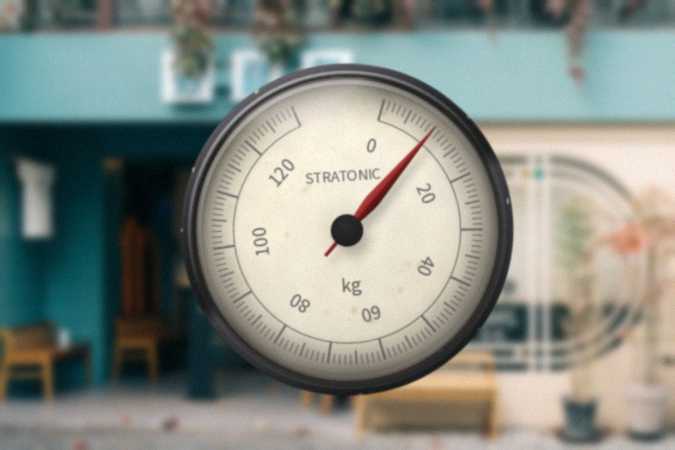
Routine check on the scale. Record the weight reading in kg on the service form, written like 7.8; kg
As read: 10; kg
